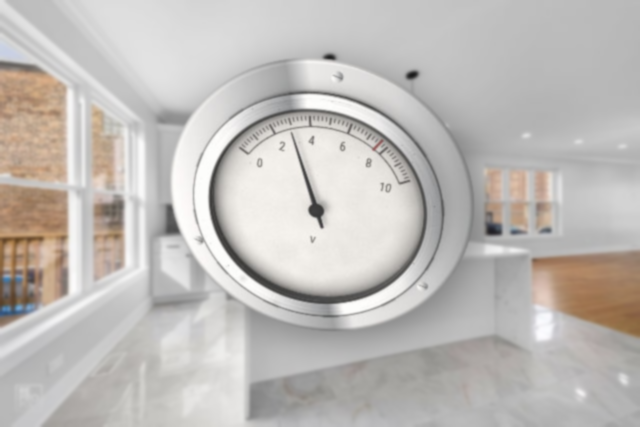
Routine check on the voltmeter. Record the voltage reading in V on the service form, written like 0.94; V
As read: 3; V
